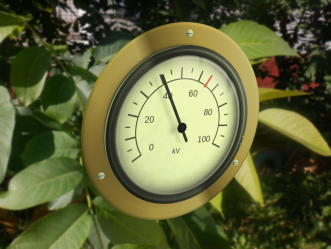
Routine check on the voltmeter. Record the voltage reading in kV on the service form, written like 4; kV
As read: 40; kV
